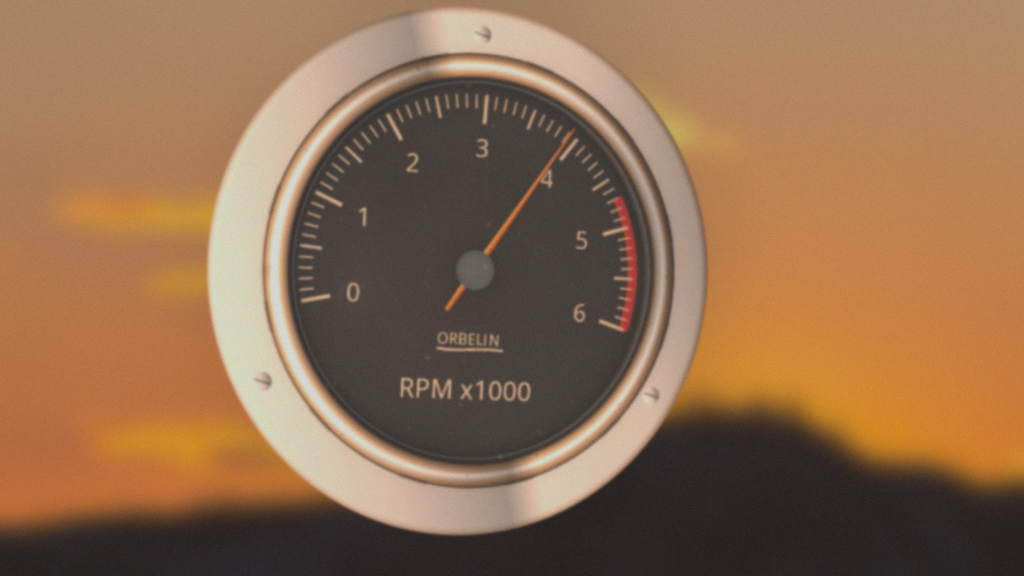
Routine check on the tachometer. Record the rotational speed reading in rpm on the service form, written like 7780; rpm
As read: 3900; rpm
